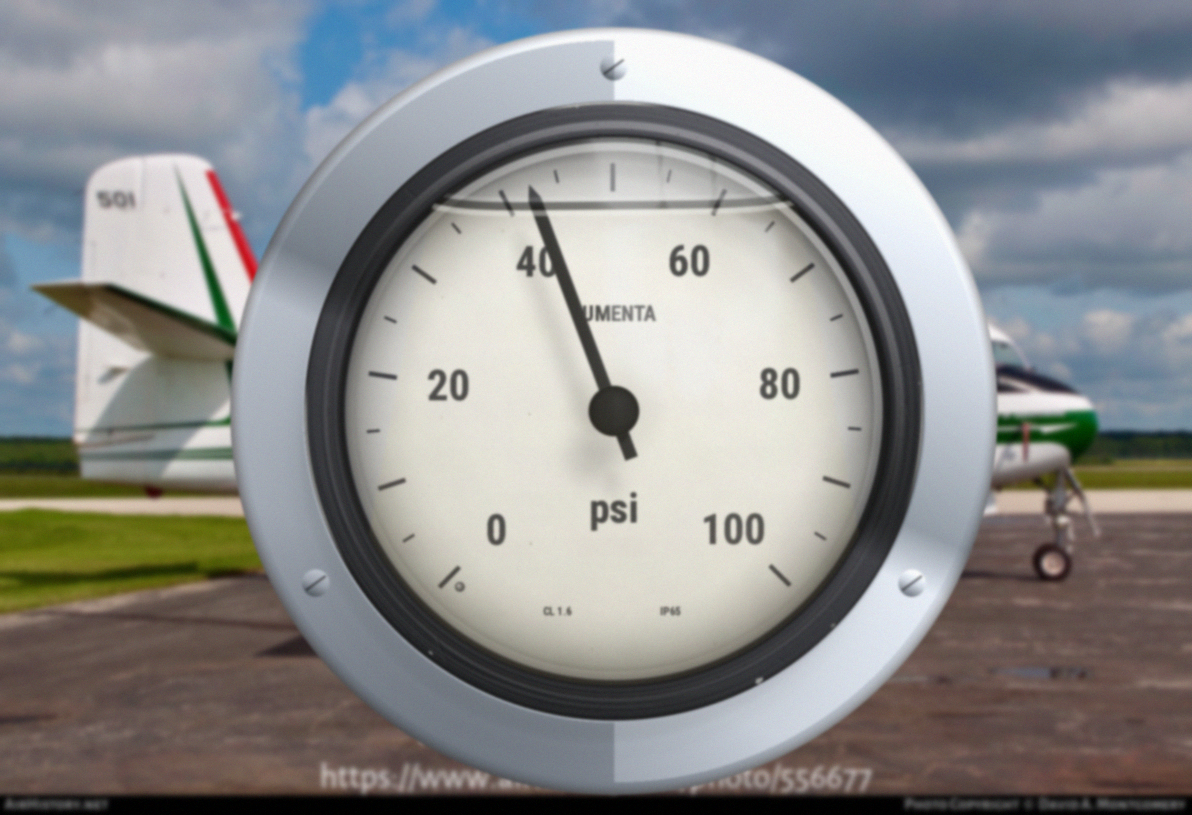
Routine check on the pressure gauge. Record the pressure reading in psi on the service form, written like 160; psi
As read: 42.5; psi
